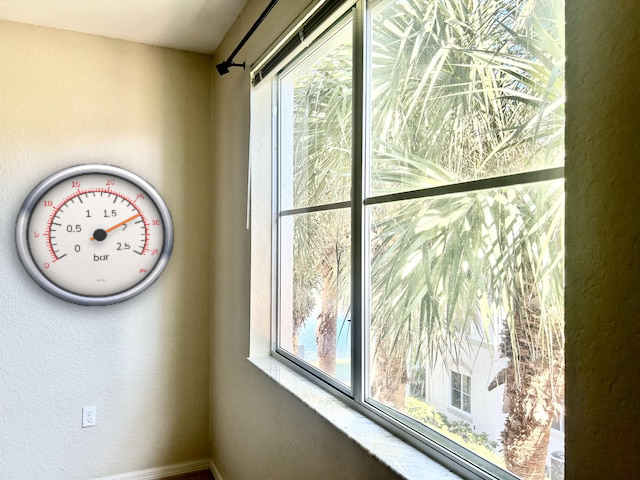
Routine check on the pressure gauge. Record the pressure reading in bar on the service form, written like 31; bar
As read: 1.9; bar
